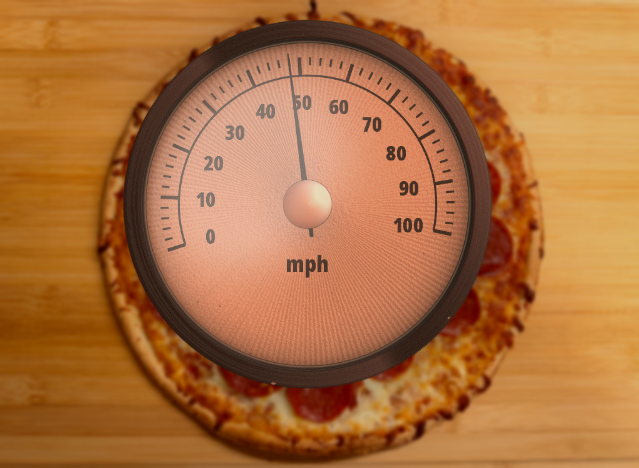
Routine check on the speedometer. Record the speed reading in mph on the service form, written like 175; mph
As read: 48; mph
